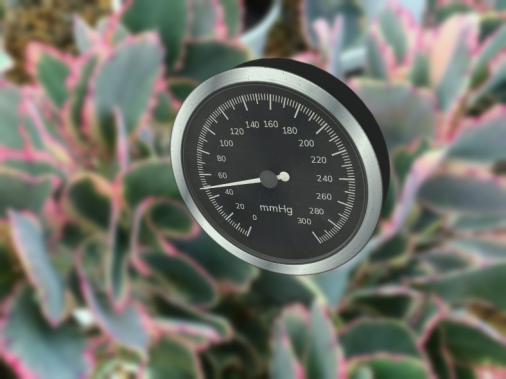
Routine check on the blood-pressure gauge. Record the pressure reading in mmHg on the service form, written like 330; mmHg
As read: 50; mmHg
